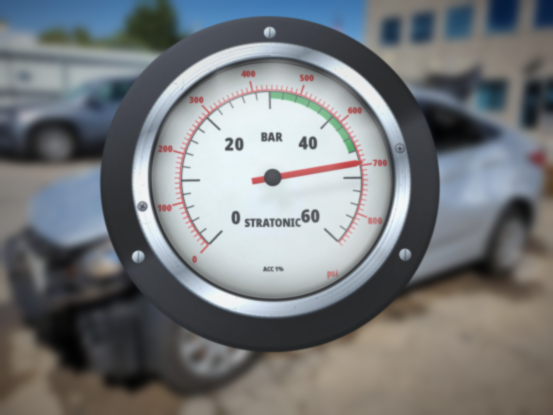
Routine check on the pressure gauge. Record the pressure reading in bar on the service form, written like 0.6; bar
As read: 48; bar
